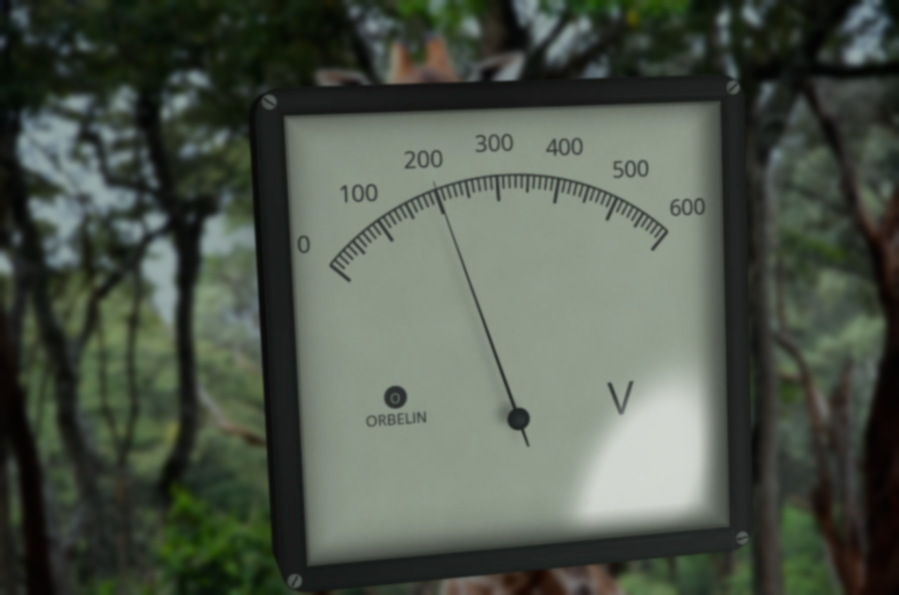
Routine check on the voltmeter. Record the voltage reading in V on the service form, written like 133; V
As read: 200; V
